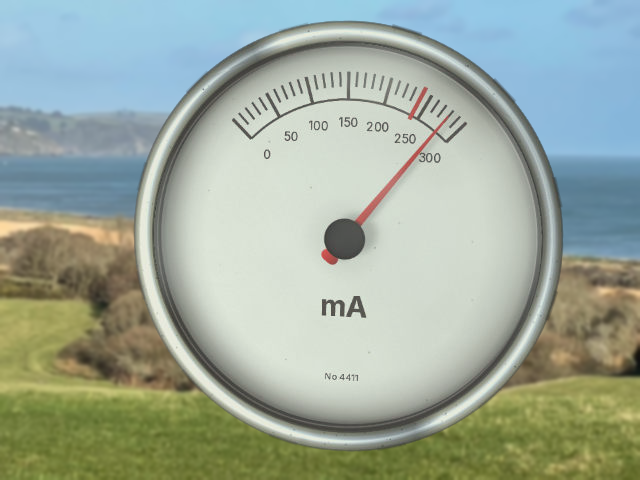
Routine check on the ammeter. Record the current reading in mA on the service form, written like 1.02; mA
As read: 280; mA
